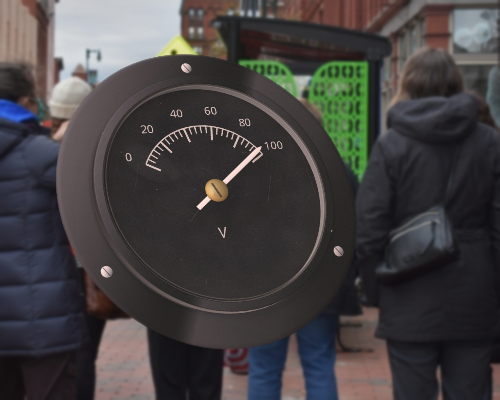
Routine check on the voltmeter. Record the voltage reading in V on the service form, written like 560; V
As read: 96; V
